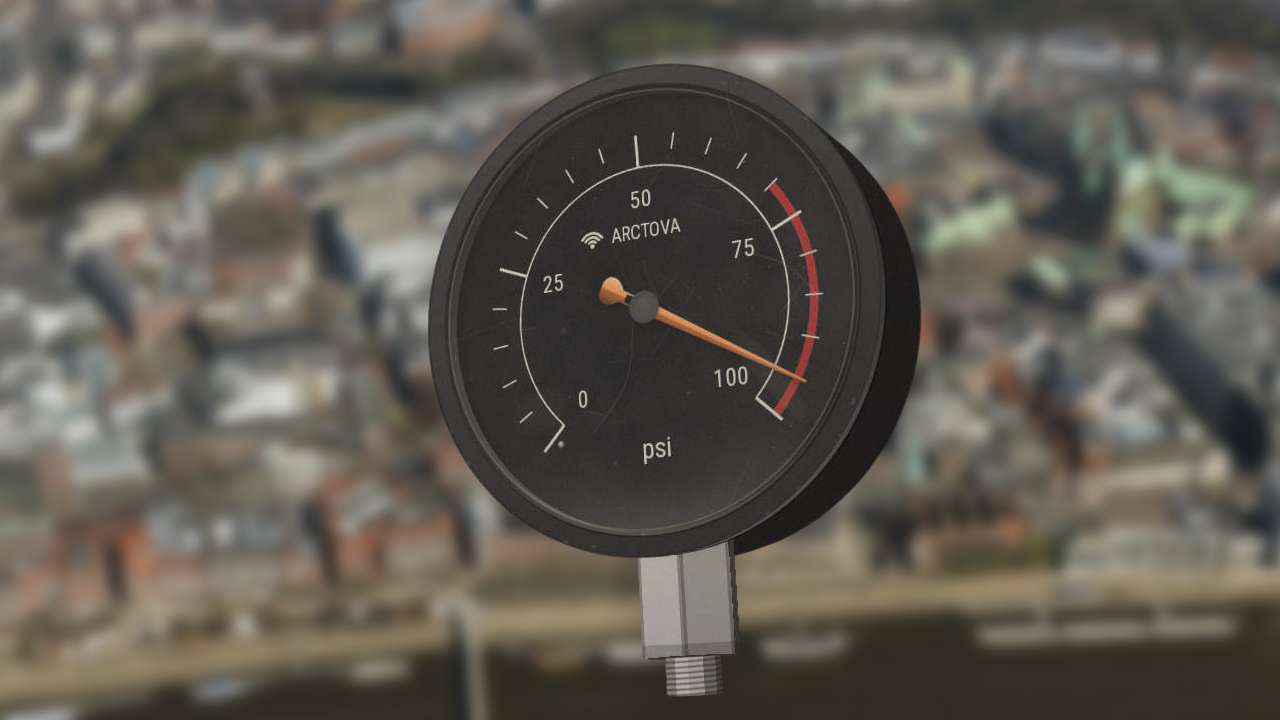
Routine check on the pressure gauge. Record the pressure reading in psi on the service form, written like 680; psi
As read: 95; psi
